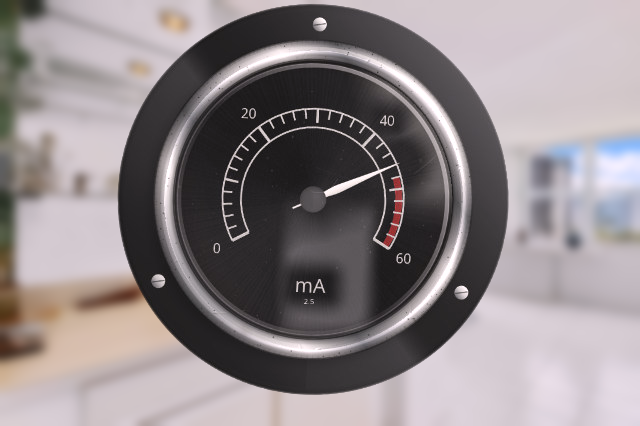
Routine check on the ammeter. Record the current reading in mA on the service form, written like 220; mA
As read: 46; mA
